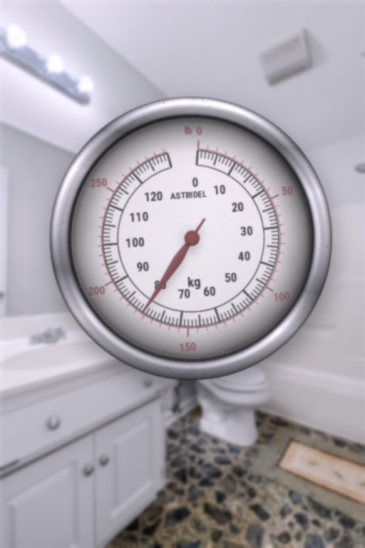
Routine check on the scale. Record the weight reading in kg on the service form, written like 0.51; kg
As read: 80; kg
